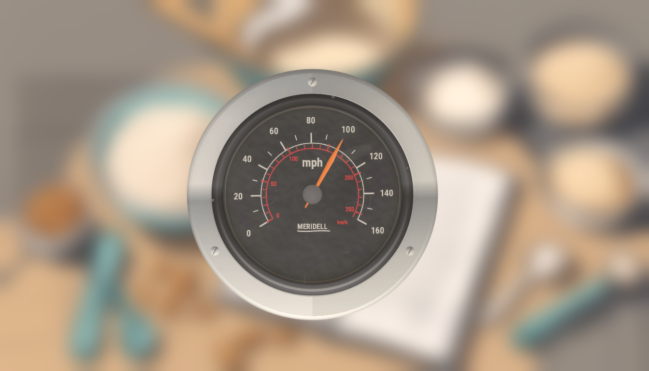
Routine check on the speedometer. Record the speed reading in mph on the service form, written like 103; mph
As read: 100; mph
